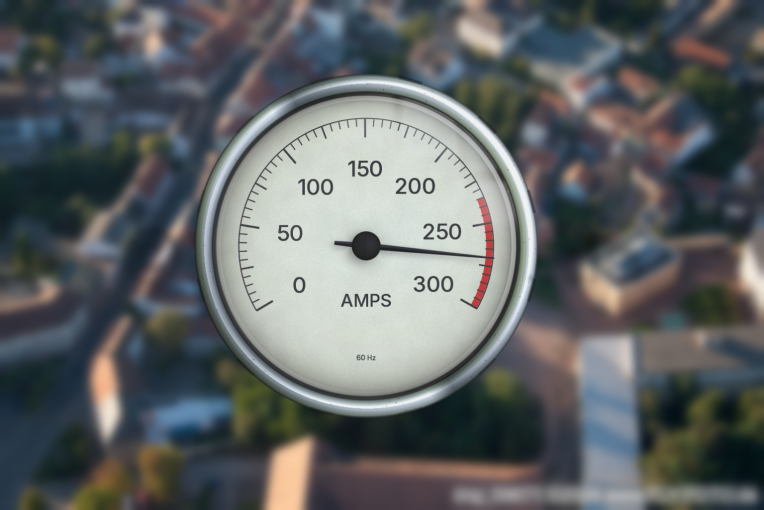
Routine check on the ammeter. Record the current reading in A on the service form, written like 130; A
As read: 270; A
